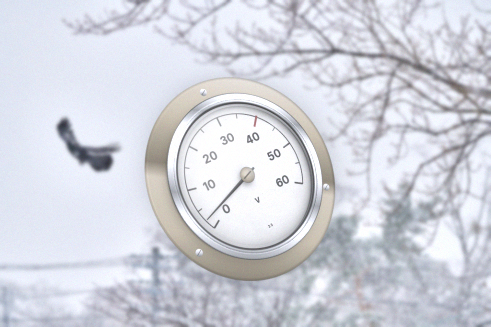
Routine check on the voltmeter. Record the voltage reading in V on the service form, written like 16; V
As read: 2.5; V
